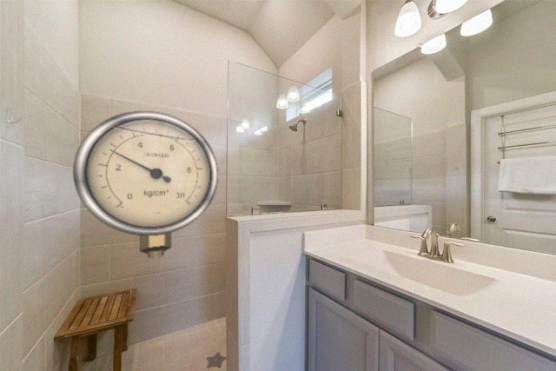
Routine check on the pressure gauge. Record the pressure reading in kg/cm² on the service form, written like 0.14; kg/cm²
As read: 2.75; kg/cm²
